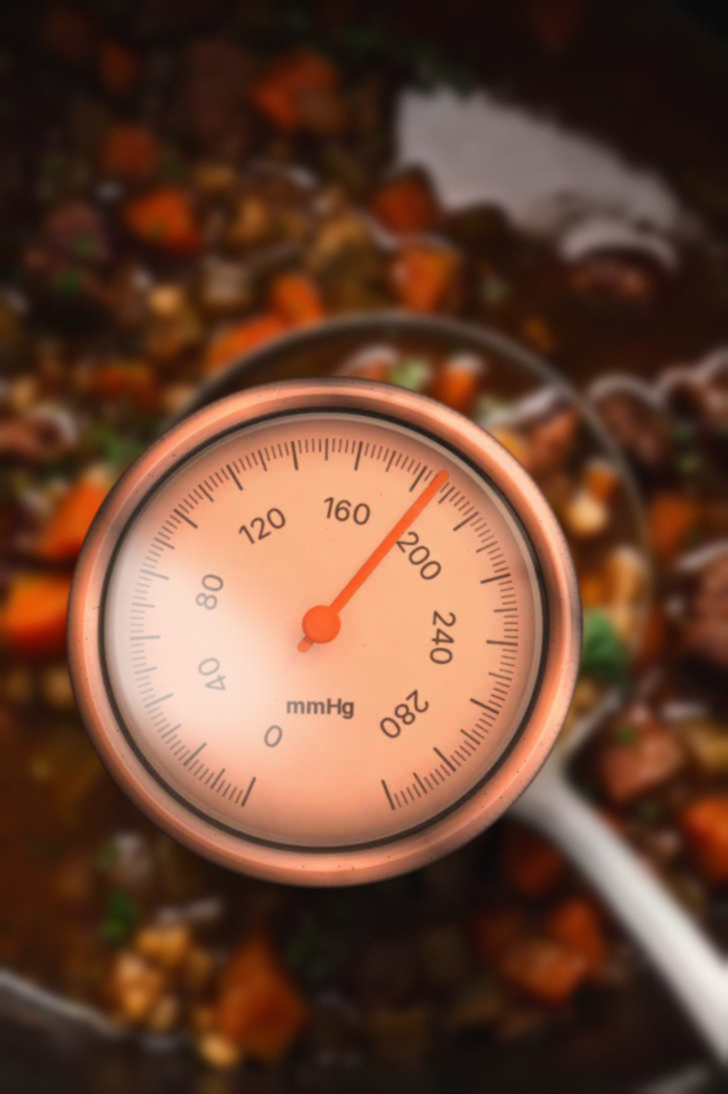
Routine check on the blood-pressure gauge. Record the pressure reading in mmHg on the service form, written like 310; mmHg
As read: 186; mmHg
